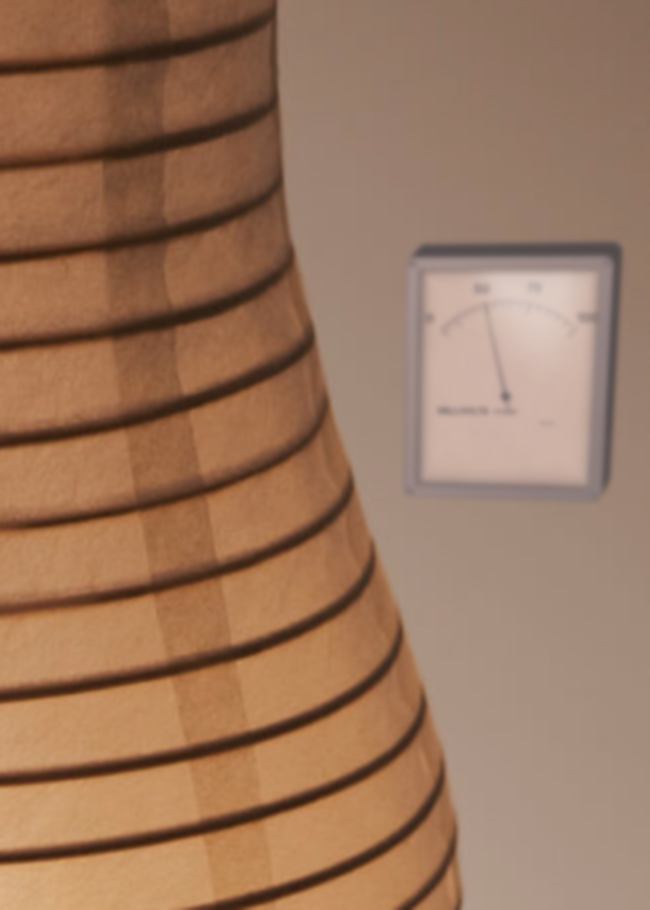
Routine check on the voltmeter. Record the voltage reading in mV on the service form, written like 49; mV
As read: 50; mV
